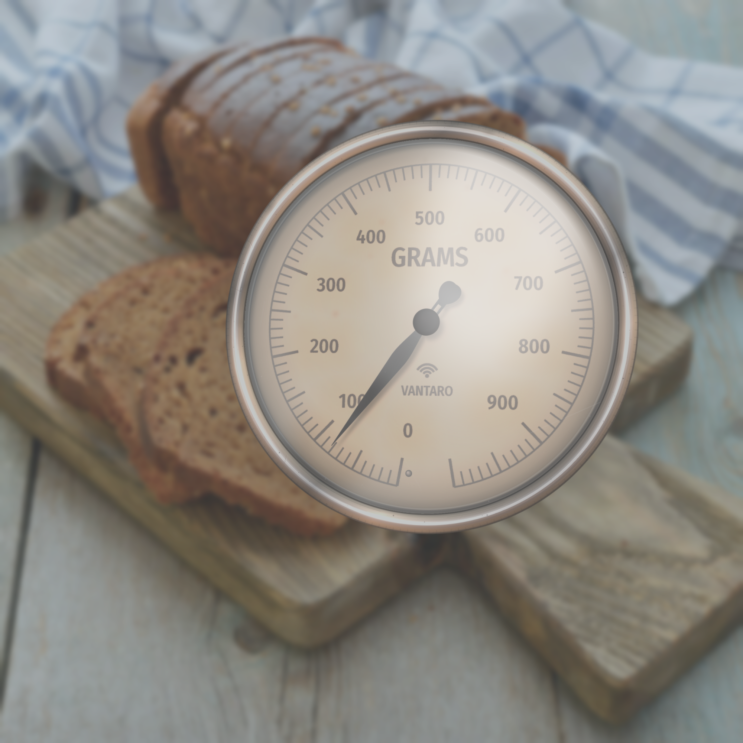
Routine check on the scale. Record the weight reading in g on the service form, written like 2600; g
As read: 80; g
